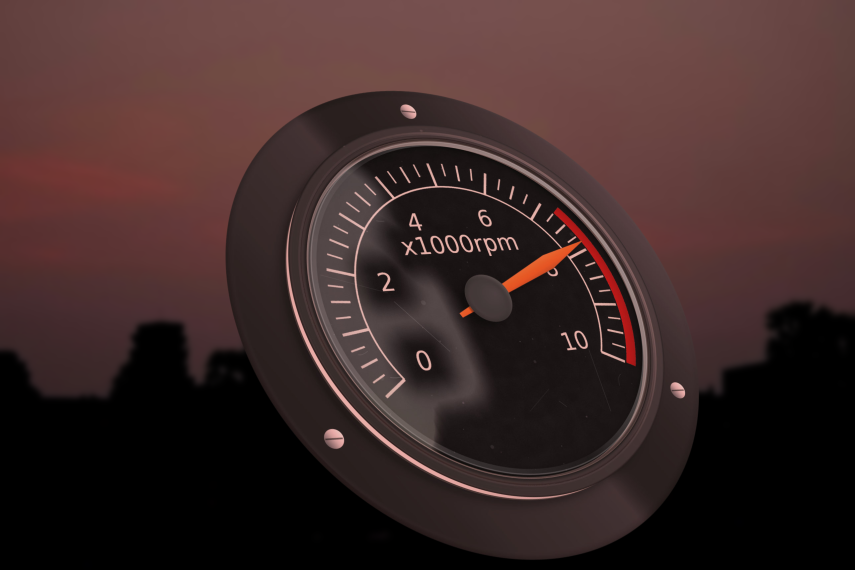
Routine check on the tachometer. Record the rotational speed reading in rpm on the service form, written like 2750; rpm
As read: 7875; rpm
